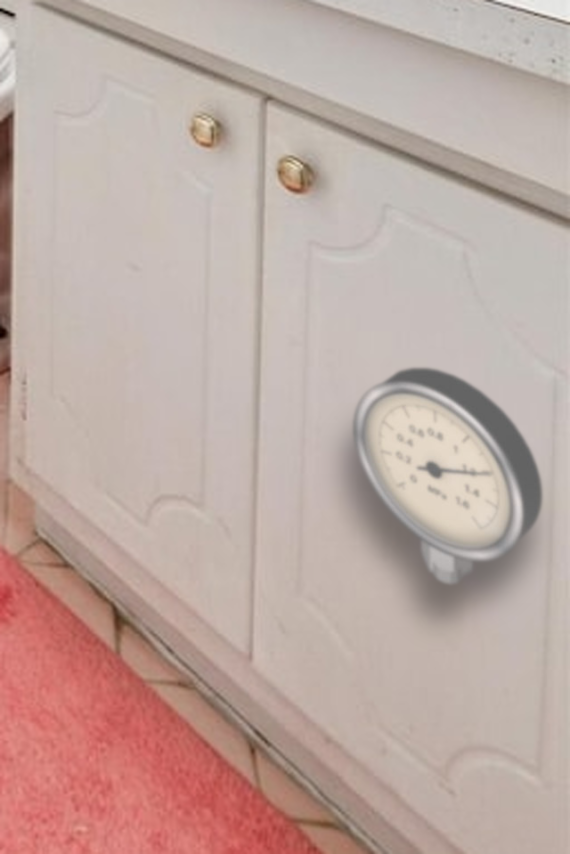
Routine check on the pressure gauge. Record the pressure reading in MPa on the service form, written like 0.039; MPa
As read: 1.2; MPa
